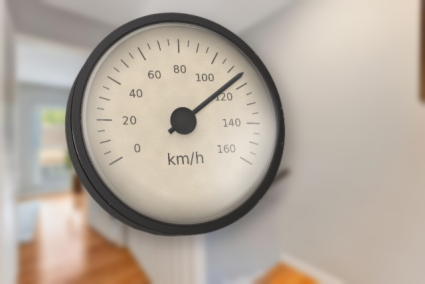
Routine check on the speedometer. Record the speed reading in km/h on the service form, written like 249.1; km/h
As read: 115; km/h
